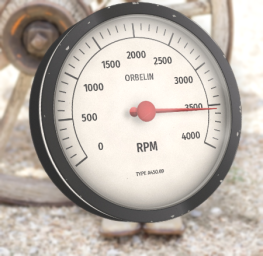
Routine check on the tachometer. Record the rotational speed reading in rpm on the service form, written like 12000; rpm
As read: 3550; rpm
